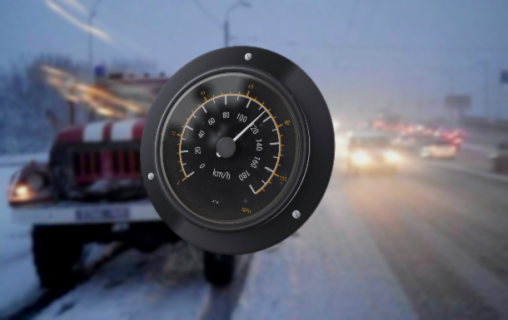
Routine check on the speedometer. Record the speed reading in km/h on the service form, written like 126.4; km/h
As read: 115; km/h
